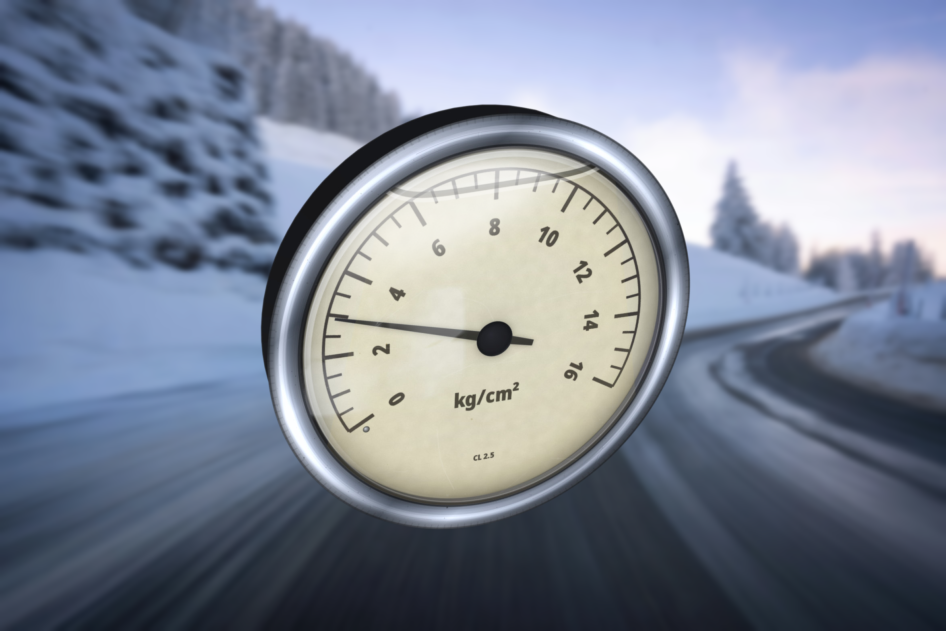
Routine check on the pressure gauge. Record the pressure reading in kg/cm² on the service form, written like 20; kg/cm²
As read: 3; kg/cm²
